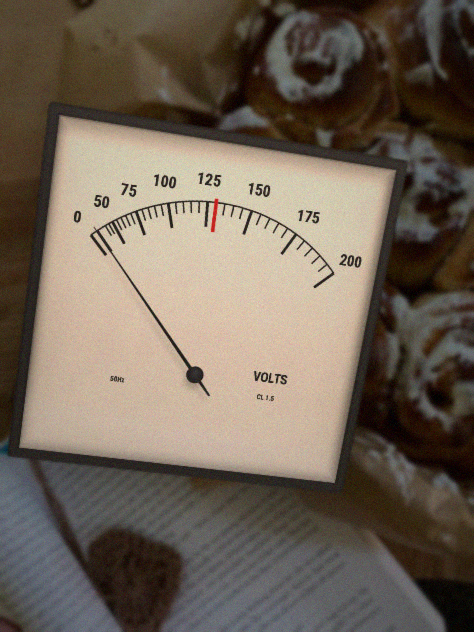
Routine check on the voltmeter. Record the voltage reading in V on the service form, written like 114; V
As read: 25; V
